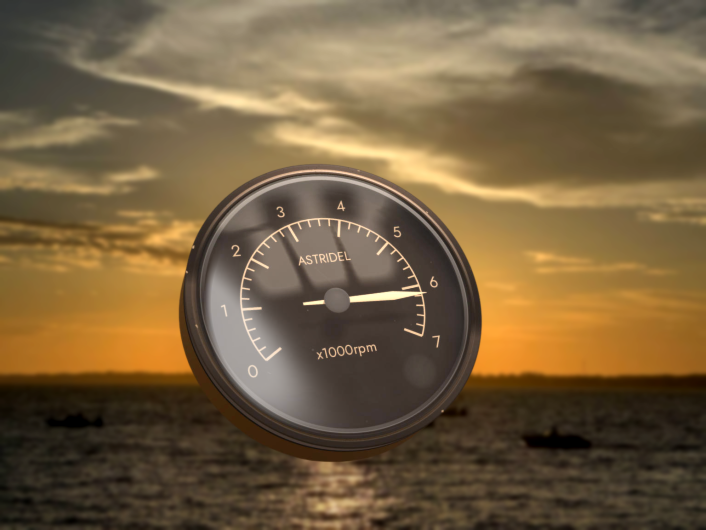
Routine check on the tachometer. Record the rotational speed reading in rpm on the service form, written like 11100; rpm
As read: 6200; rpm
